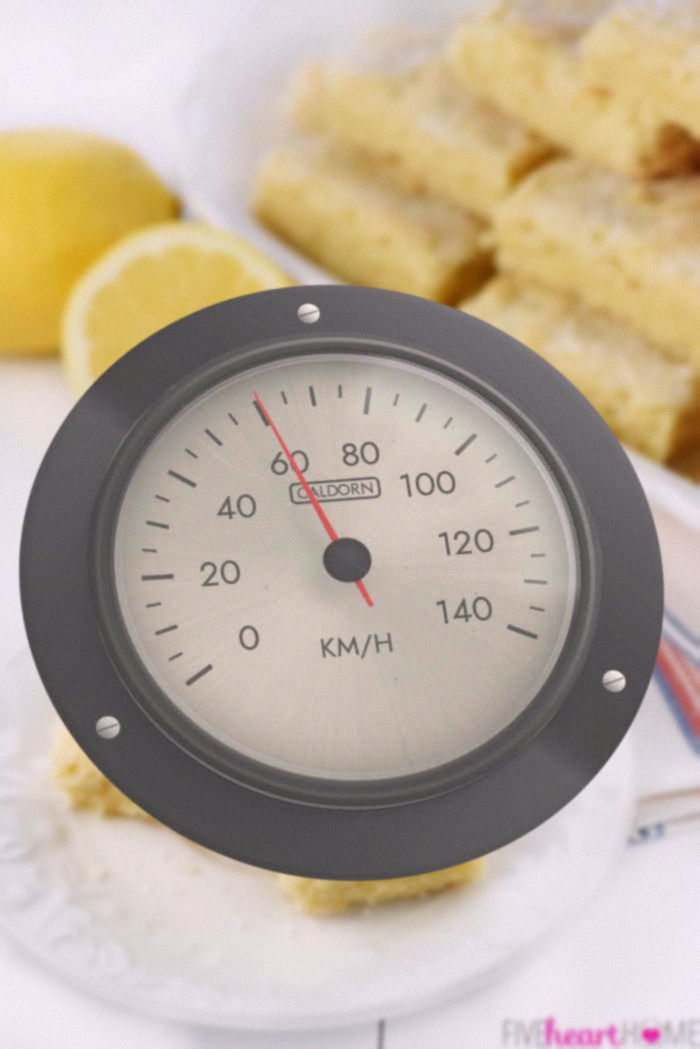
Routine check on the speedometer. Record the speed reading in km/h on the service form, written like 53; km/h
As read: 60; km/h
